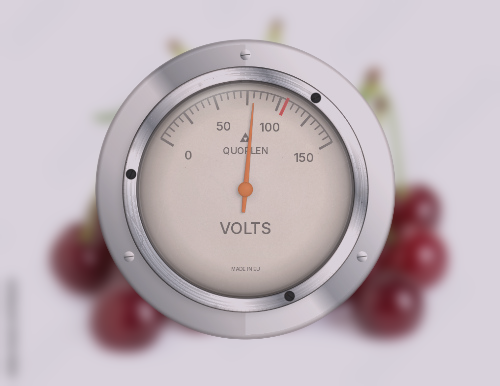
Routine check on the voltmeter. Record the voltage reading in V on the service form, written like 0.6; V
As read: 80; V
